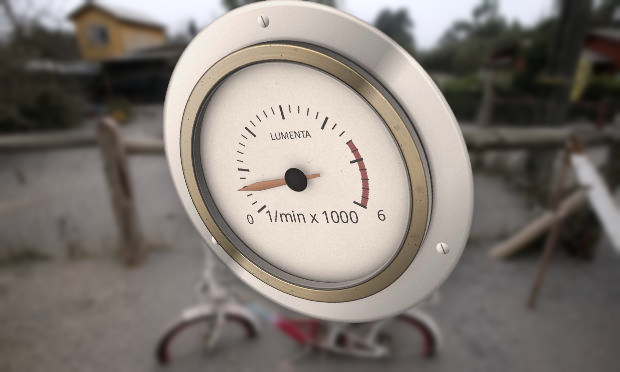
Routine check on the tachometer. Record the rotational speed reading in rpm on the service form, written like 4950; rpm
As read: 600; rpm
